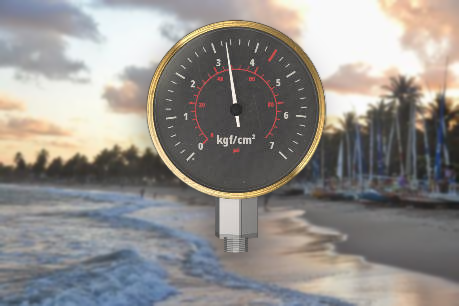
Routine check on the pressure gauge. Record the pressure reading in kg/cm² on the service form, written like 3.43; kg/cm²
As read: 3.3; kg/cm²
